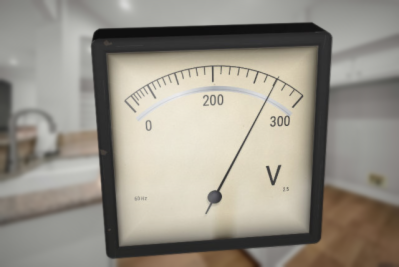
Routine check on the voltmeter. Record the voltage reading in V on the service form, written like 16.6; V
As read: 270; V
